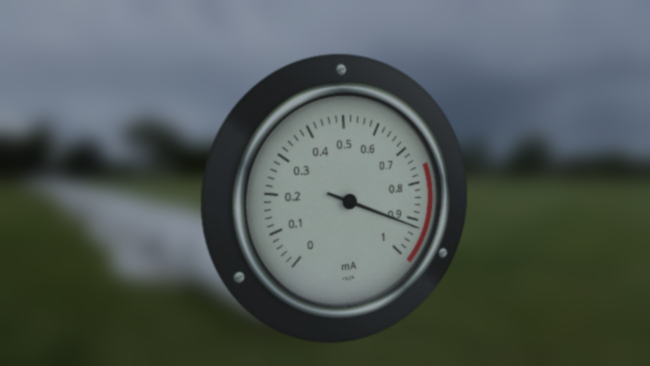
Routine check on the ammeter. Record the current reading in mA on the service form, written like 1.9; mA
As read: 0.92; mA
